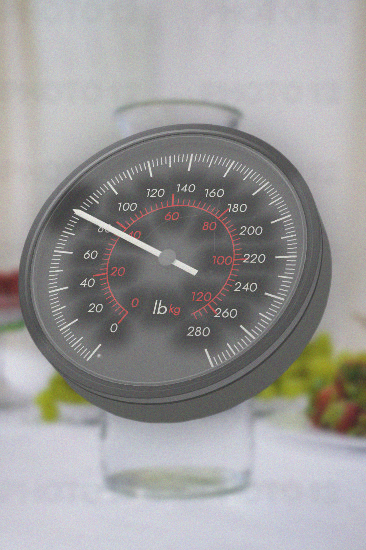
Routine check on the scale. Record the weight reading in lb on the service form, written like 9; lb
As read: 80; lb
